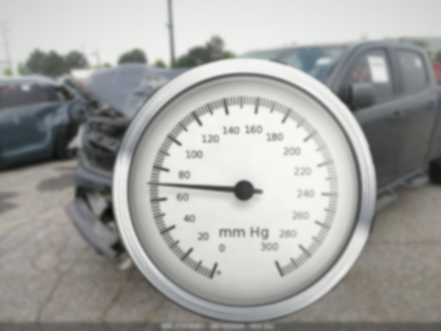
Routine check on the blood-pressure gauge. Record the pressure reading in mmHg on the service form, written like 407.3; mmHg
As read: 70; mmHg
